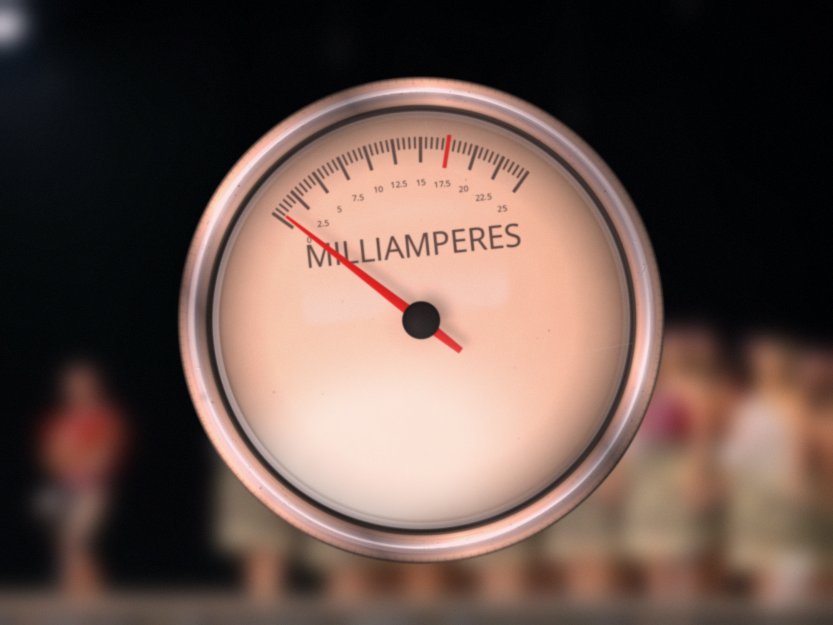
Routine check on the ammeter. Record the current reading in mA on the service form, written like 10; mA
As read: 0.5; mA
